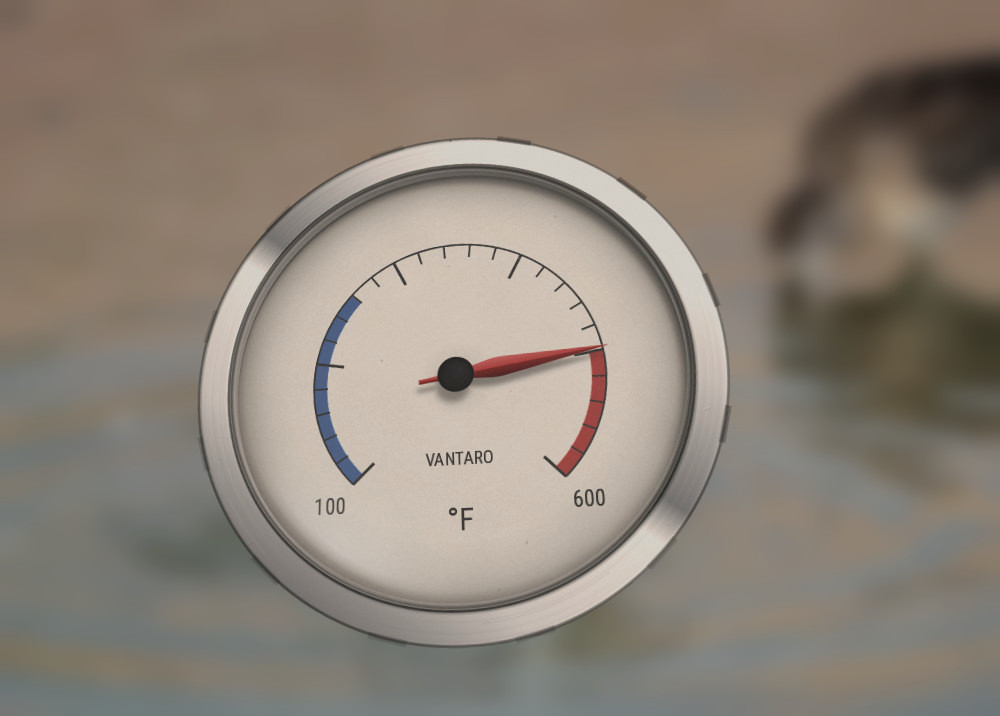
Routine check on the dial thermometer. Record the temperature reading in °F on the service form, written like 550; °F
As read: 500; °F
